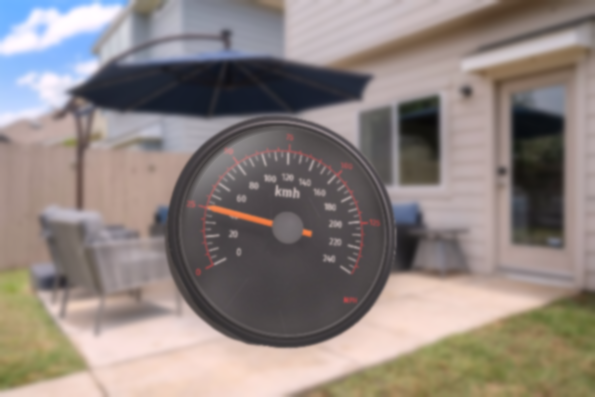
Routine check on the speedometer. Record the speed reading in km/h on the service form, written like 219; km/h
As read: 40; km/h
